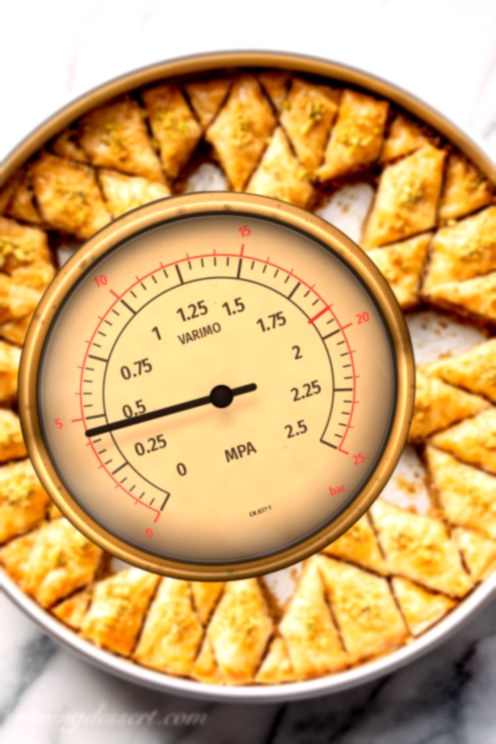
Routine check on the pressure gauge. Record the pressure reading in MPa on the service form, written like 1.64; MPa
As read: 0.45; MPa
